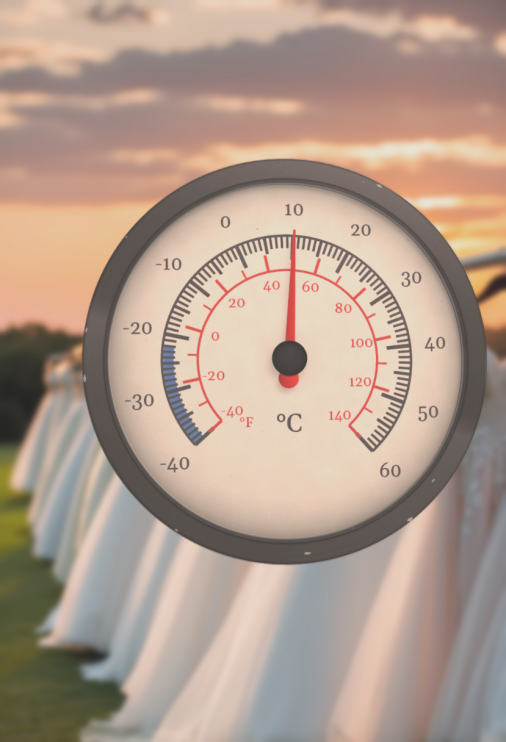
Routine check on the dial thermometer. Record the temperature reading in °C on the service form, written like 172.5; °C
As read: 10; °C
